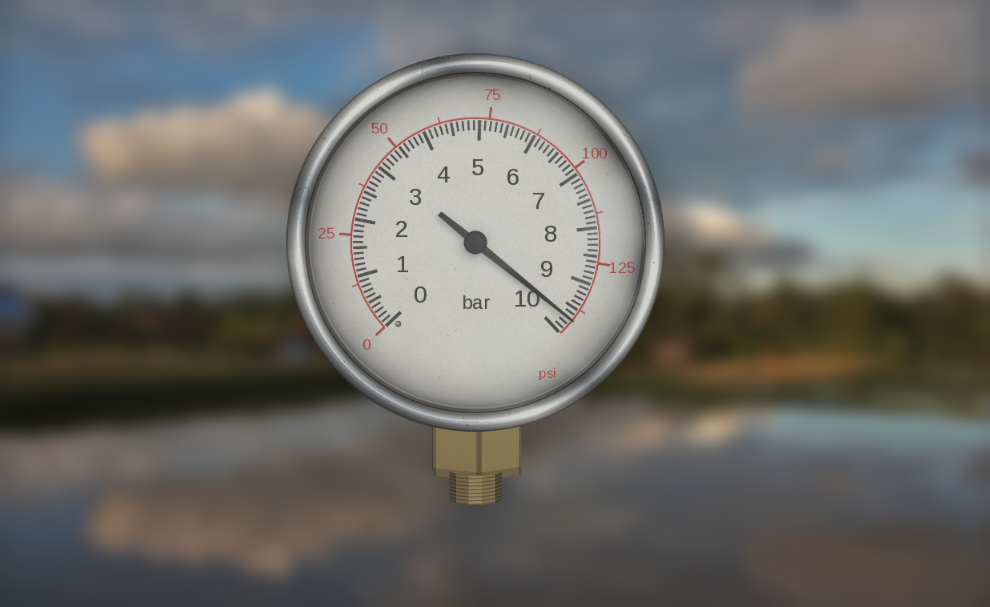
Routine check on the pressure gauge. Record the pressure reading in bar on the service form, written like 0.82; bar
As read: 9.7; bar
